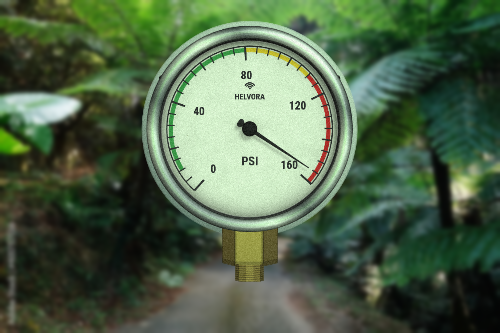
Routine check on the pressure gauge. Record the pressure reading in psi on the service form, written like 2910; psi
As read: 155; psi
